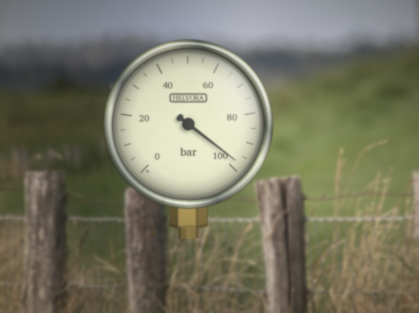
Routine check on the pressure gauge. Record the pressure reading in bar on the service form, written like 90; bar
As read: 97.5; bar
